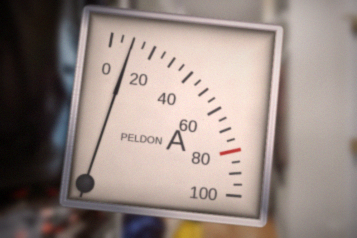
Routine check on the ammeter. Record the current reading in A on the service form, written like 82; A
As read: 10; A
